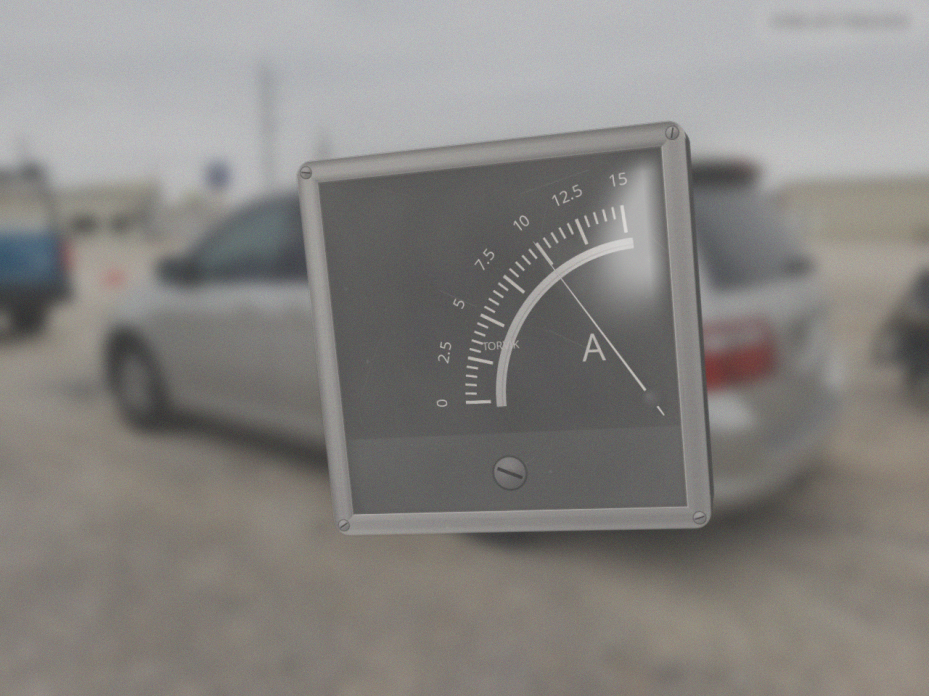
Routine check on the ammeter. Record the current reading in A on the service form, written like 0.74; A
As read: 10; A
